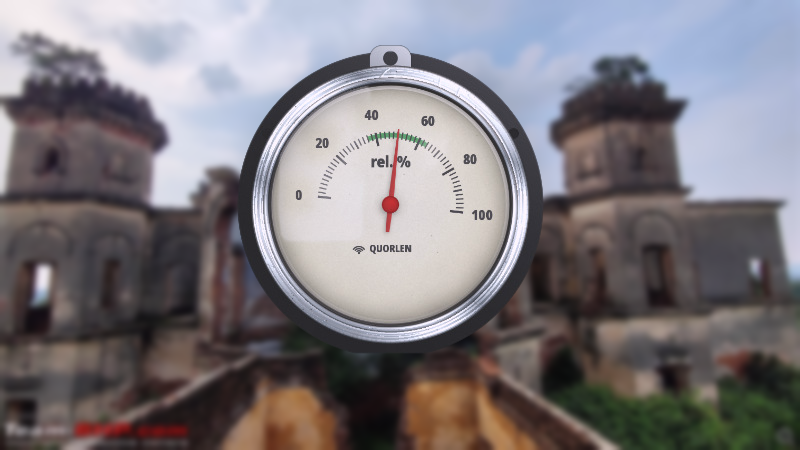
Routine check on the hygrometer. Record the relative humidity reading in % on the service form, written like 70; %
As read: 50; %
